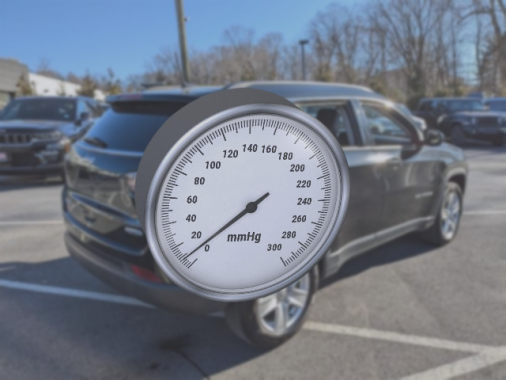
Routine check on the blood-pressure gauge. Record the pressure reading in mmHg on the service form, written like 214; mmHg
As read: 10; mmHg
